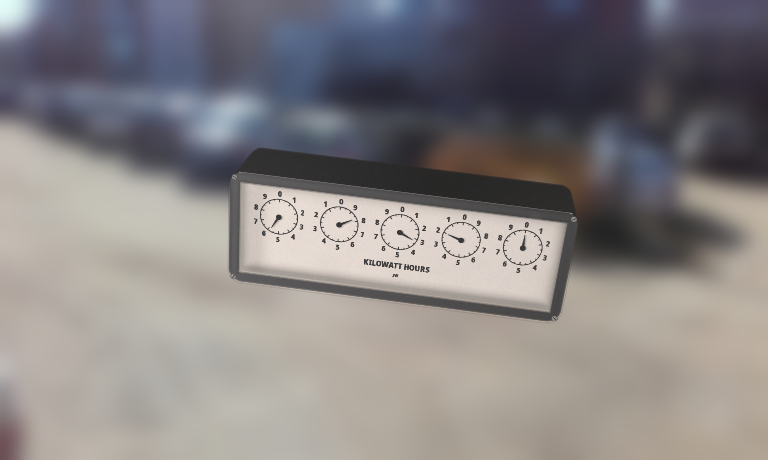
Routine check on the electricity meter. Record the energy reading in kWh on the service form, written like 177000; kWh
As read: 58320; kWh
